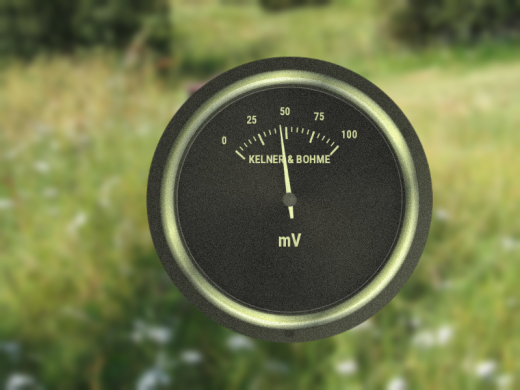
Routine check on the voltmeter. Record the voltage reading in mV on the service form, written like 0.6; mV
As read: 45; mV
